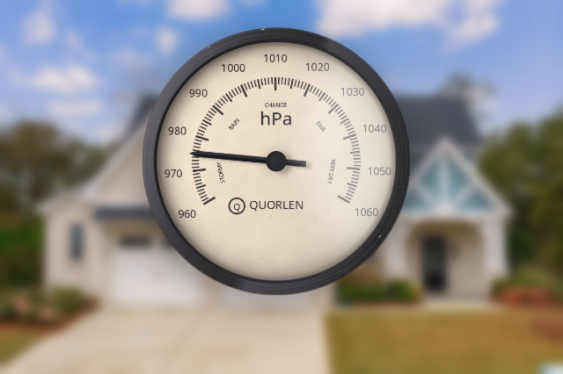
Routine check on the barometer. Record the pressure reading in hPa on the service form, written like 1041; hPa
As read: 975; hPa
